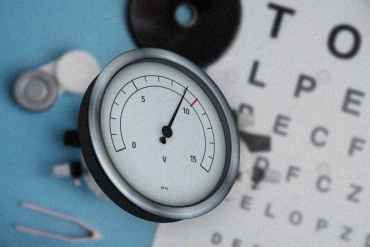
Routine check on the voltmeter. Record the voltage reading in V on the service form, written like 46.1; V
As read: 9; V
